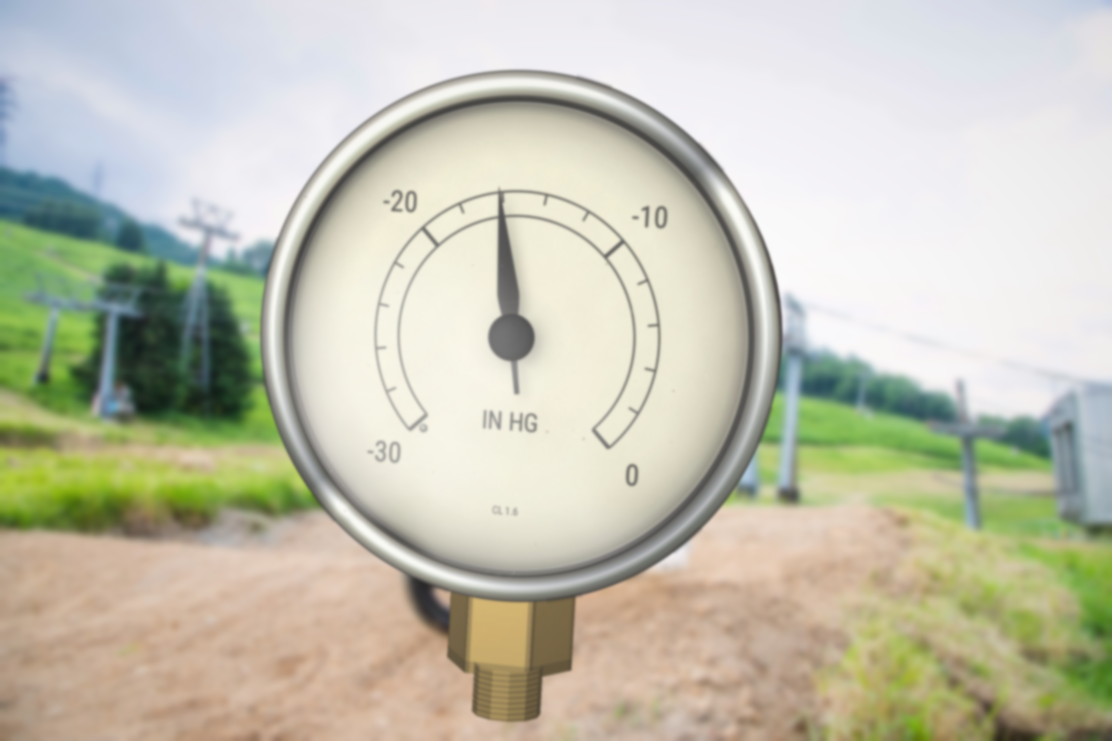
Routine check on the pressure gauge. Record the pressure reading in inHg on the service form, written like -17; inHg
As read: -16; inHg
